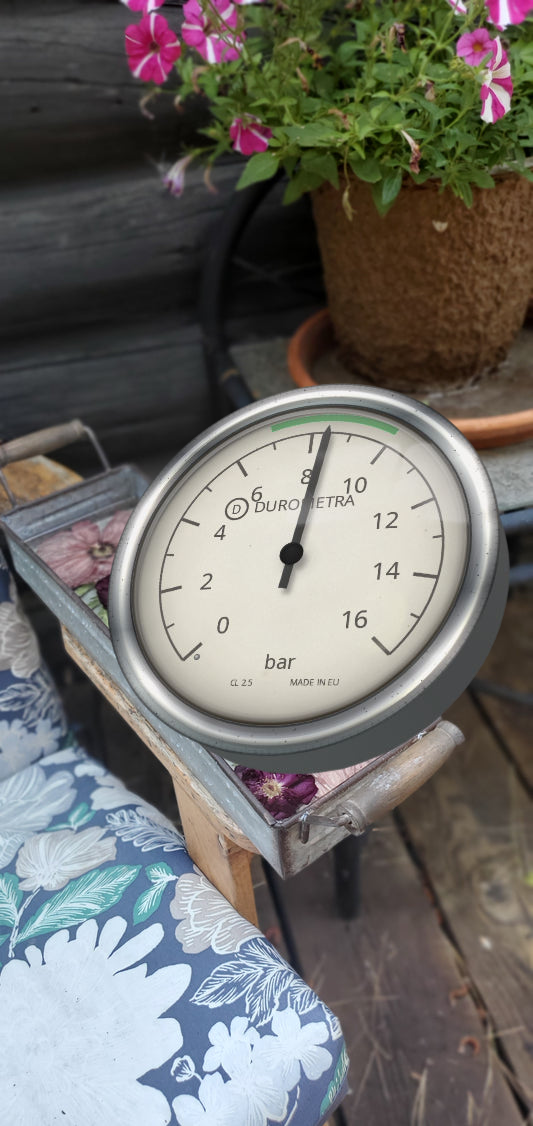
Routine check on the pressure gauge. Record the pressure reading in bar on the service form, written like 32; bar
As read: 8.5; bar
